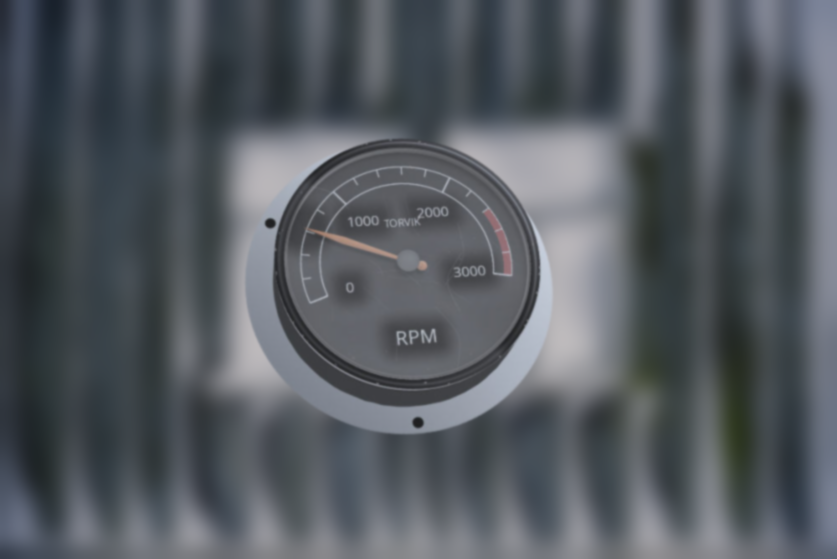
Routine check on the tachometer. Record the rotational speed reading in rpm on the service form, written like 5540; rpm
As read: 600; rpm
